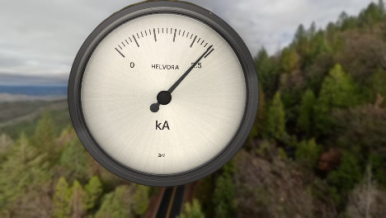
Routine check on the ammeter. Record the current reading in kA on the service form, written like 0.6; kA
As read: 2.4; kA
